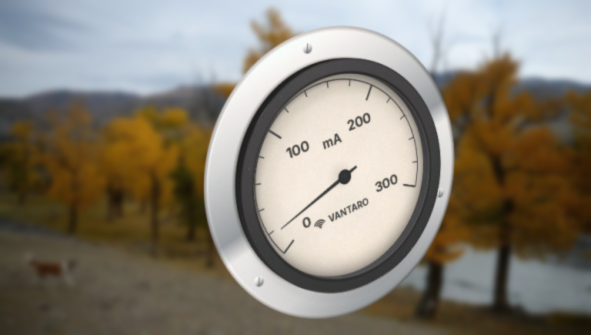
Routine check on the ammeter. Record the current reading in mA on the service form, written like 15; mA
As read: 20; mA
